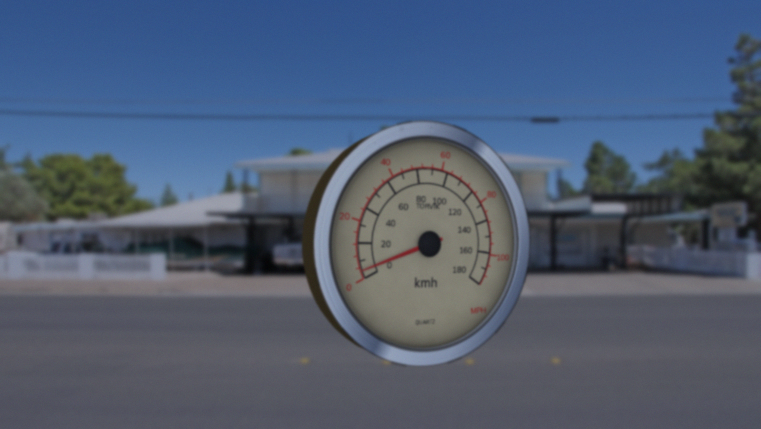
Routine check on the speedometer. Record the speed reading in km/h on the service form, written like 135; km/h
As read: 5; km/h
